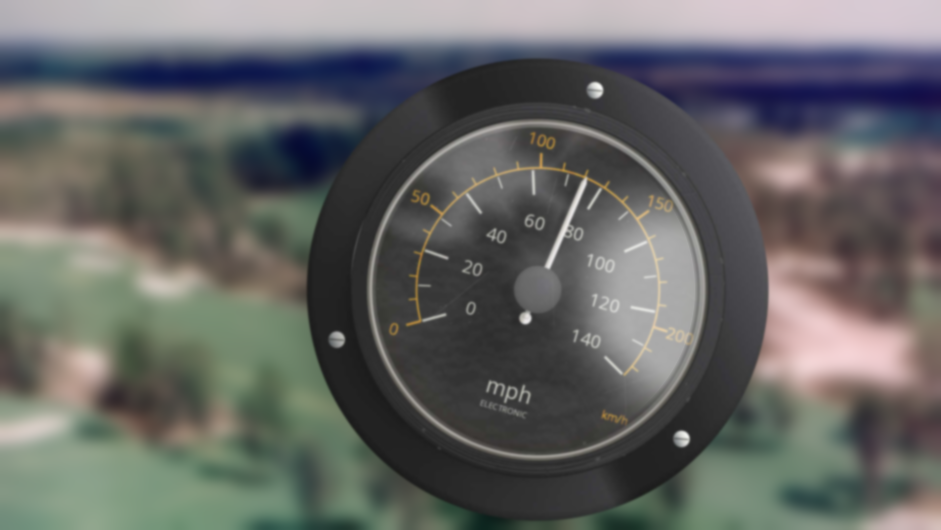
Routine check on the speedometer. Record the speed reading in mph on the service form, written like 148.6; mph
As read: 75; mph
